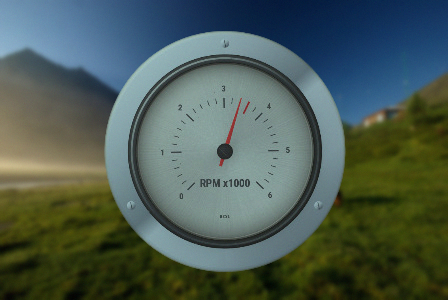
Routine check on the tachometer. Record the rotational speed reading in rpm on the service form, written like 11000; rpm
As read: 3400; rpm
